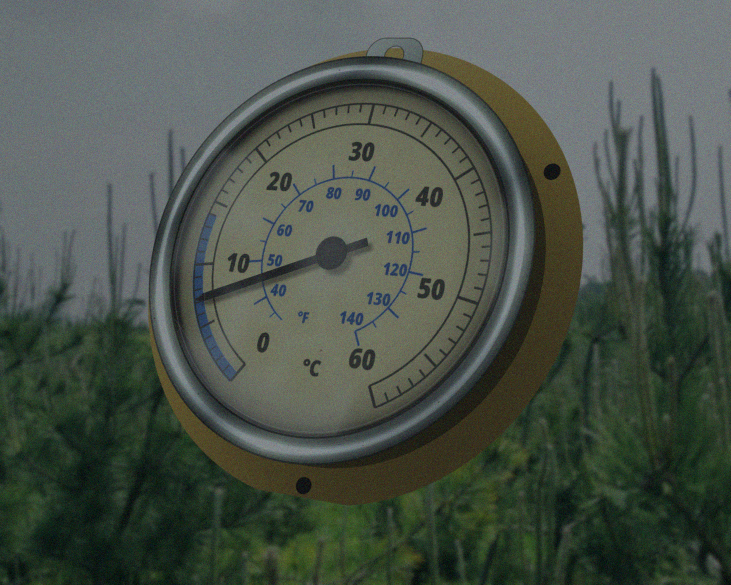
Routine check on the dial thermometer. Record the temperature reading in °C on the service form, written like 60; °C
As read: 7; °C
